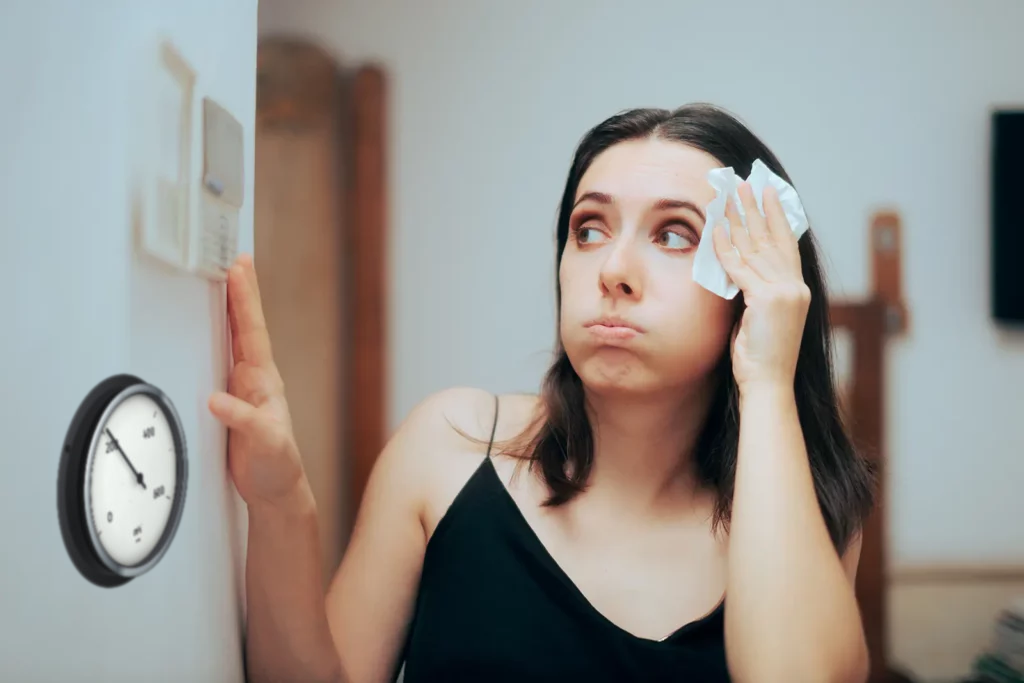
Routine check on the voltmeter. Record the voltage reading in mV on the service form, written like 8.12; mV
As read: 200; mV
